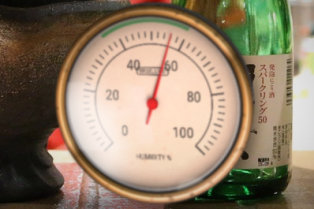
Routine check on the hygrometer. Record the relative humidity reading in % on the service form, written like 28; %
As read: 56; %
